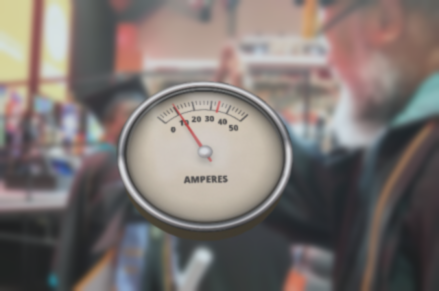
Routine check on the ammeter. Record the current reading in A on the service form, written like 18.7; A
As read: 10; A
